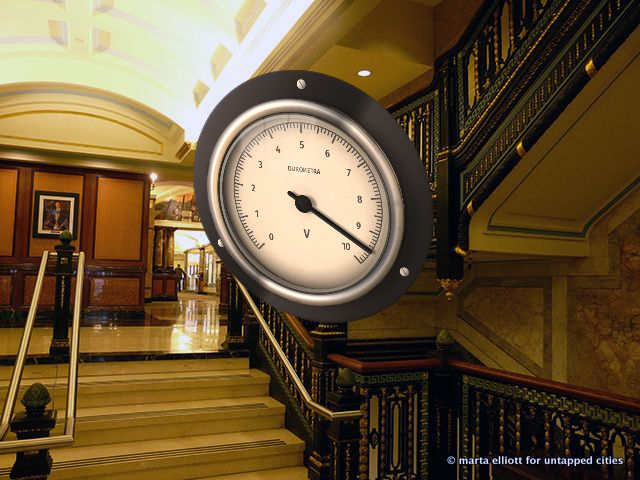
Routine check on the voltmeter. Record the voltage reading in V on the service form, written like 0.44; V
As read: 9.5; V
